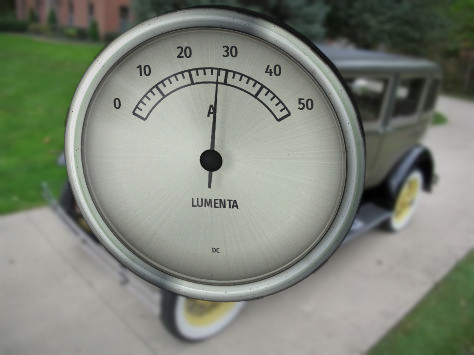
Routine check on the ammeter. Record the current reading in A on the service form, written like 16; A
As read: 28; A
